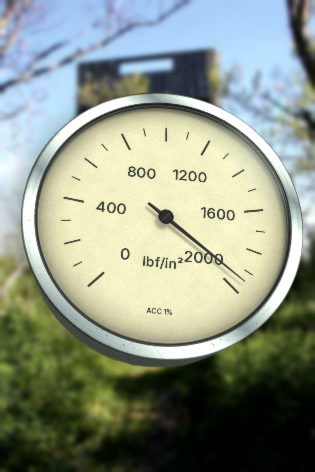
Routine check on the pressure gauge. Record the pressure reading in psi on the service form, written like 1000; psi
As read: 1950; psi
